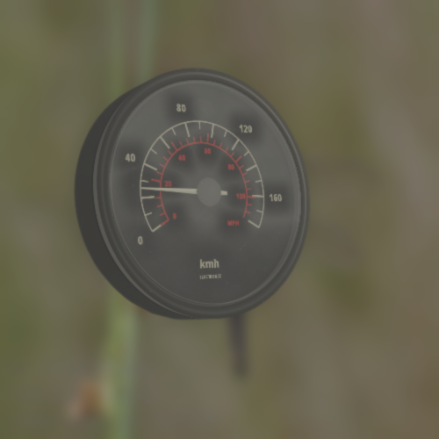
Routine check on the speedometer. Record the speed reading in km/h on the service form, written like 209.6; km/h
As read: 25; km/h
